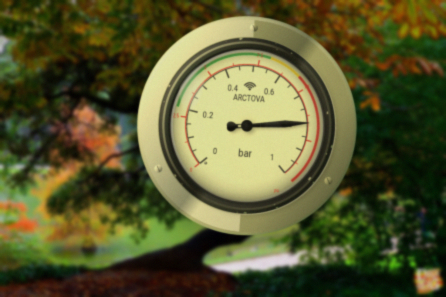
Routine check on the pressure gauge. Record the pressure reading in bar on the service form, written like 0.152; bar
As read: 0.8; bar
